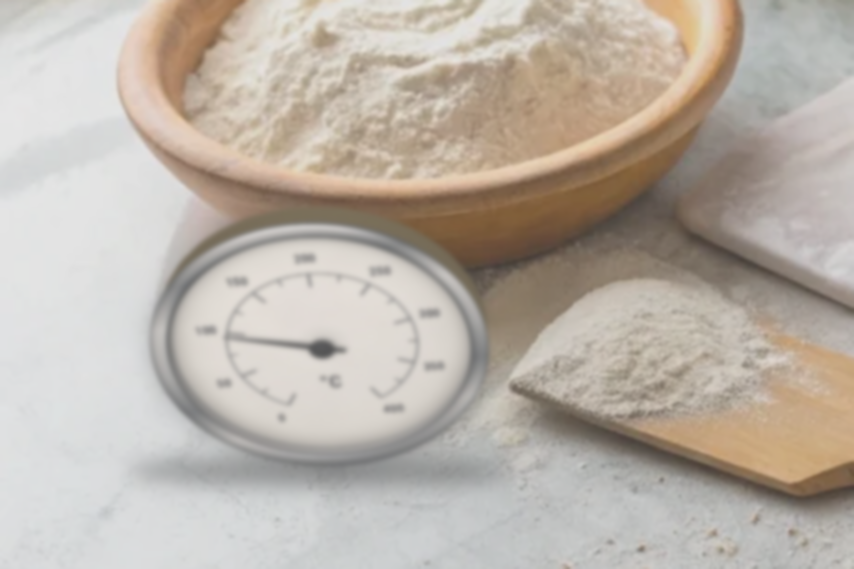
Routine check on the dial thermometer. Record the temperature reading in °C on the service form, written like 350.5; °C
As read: 100; °C
